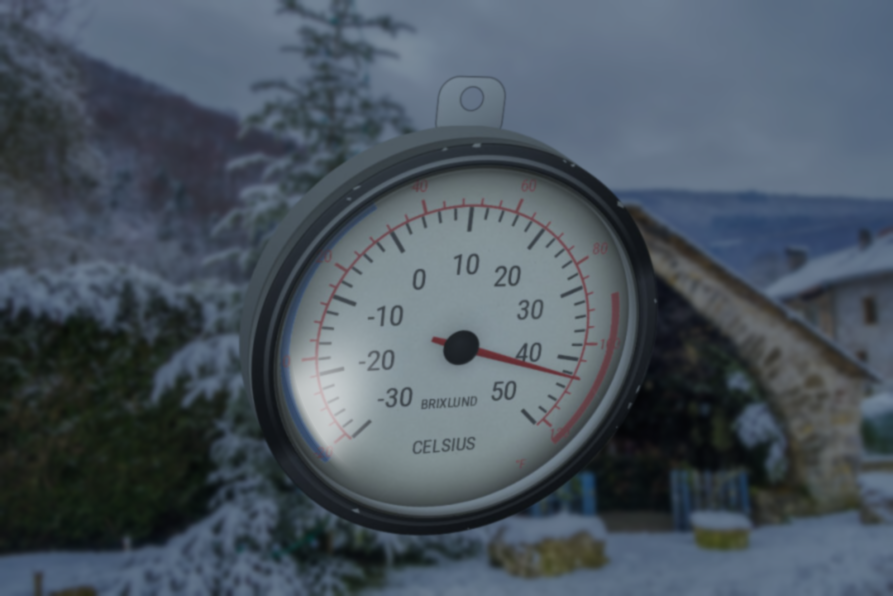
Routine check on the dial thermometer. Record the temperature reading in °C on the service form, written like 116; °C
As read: 42; °C
